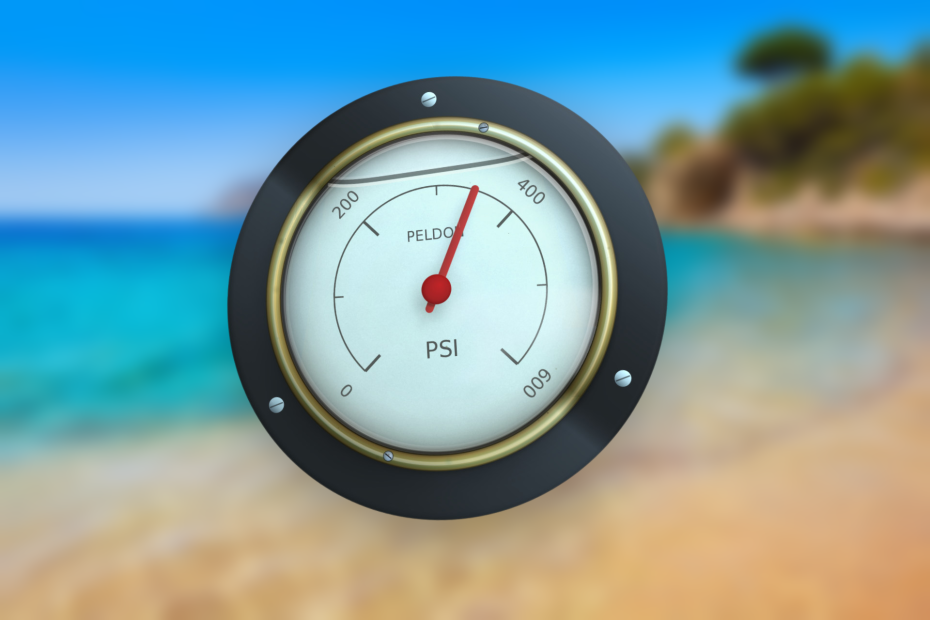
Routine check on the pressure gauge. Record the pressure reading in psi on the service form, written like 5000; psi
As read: 350; psi
